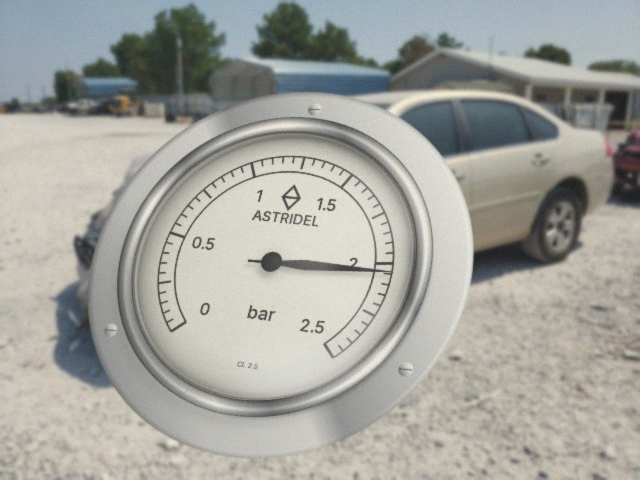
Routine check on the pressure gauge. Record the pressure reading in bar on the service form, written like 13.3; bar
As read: 2.05; bar
